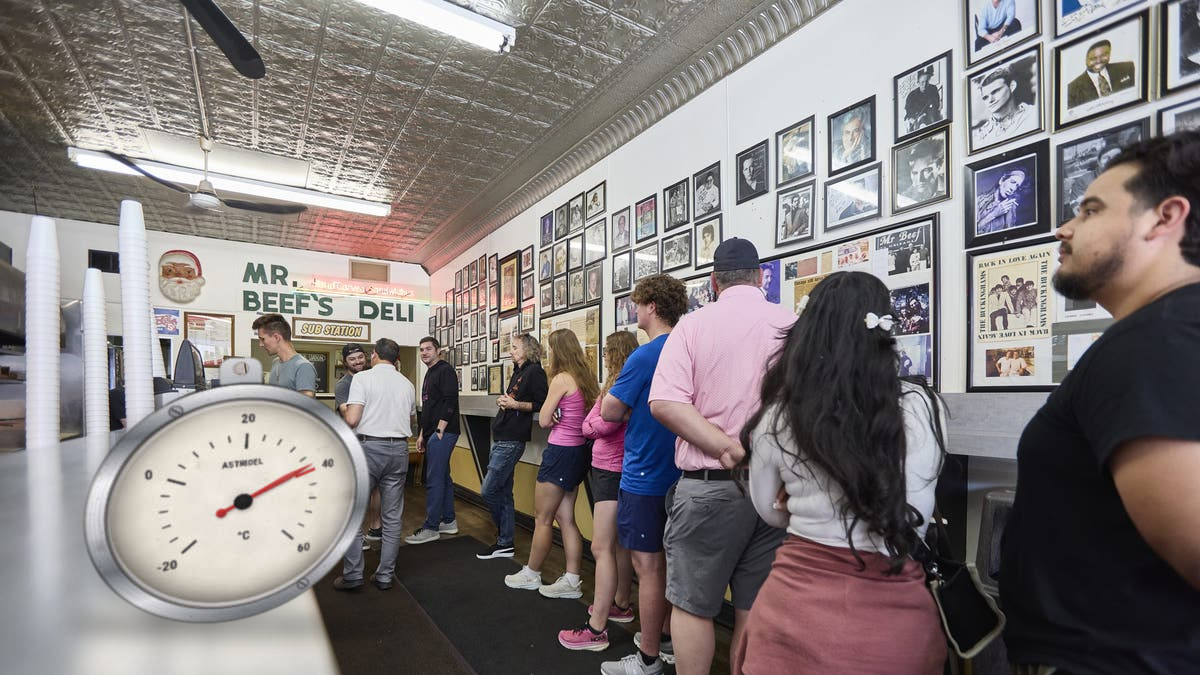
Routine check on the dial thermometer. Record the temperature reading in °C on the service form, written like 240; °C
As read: 38; °C
